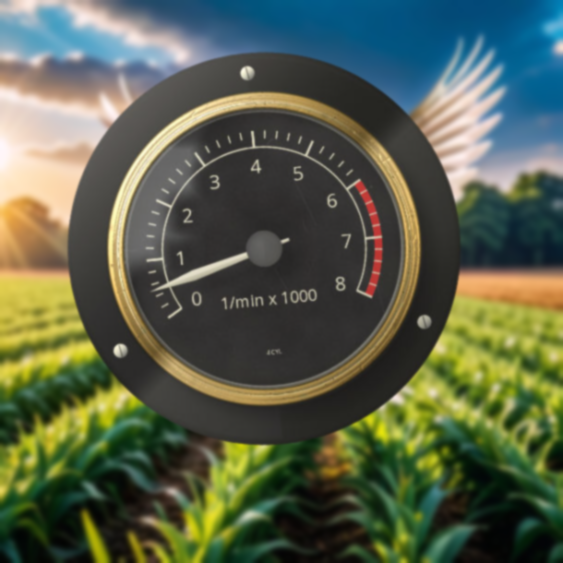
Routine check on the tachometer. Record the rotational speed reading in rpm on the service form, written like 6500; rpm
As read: 500; rpm
